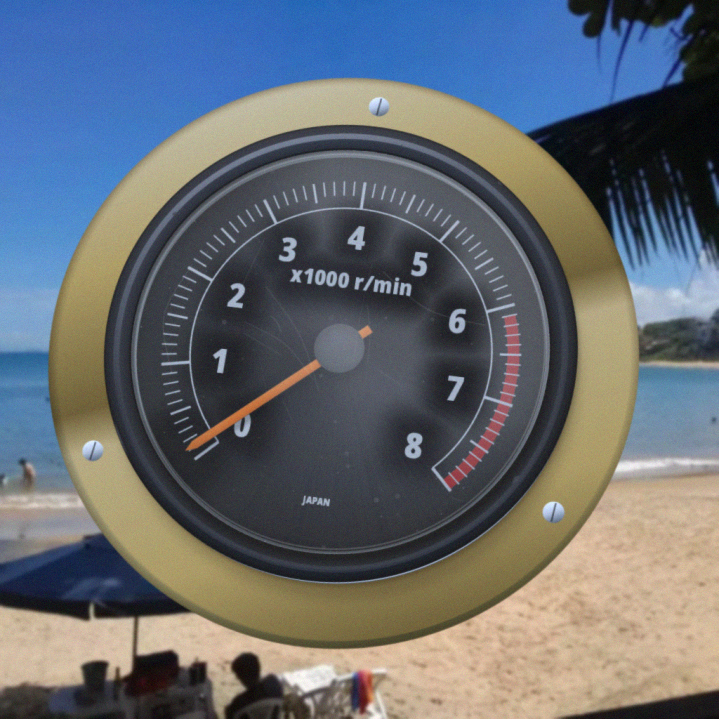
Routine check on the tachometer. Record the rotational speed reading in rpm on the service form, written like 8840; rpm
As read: 100; rpm
